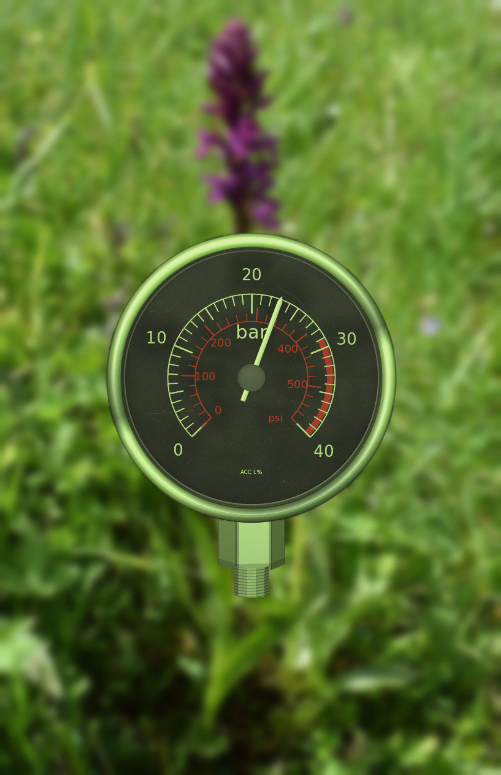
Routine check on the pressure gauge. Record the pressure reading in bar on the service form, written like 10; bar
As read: 23; bar
